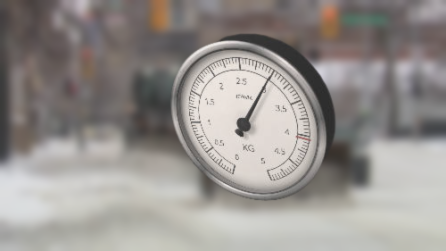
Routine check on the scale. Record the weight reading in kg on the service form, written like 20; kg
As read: 3; kg
